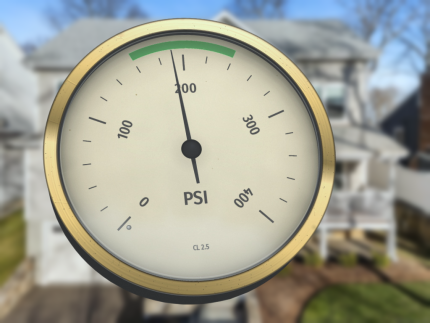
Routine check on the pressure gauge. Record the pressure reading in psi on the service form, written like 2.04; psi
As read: 190; psi
